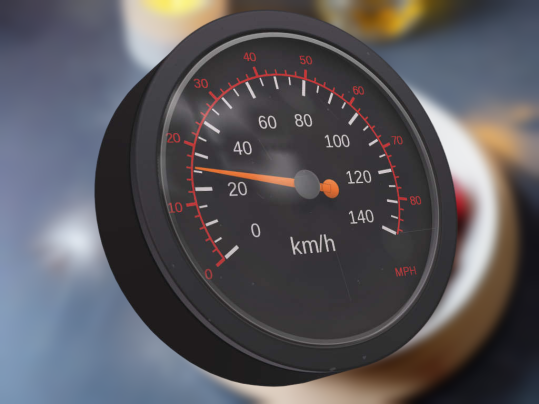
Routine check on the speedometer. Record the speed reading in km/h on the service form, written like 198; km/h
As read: 25; km/h
